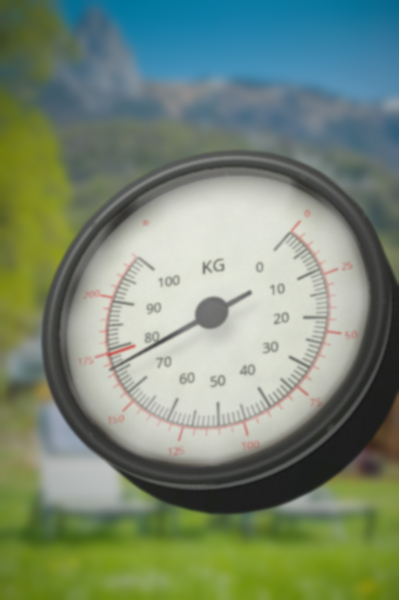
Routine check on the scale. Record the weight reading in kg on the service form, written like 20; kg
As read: 75; kg
